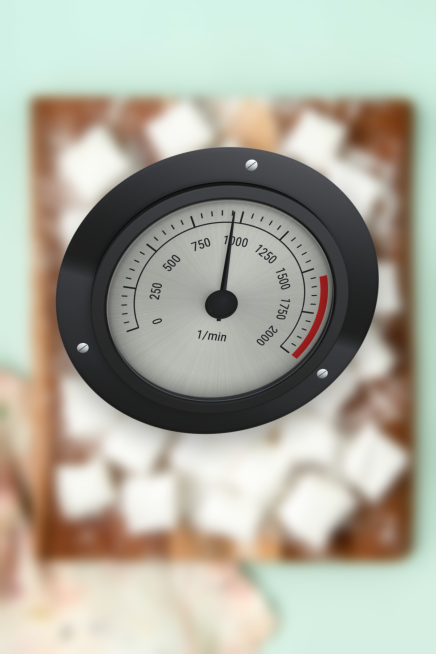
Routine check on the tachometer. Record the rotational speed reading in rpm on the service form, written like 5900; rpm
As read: 950; rpm
